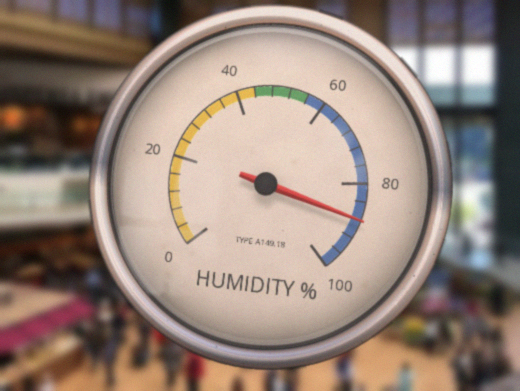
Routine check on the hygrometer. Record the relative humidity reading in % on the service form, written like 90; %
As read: 88; %
